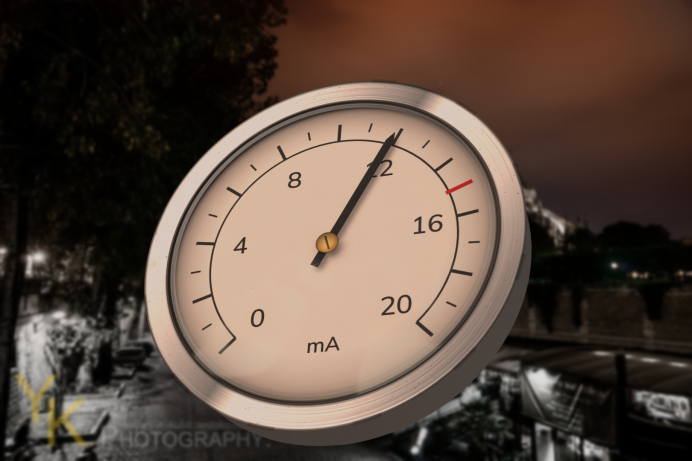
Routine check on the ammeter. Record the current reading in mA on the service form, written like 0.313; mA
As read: 12; mA
